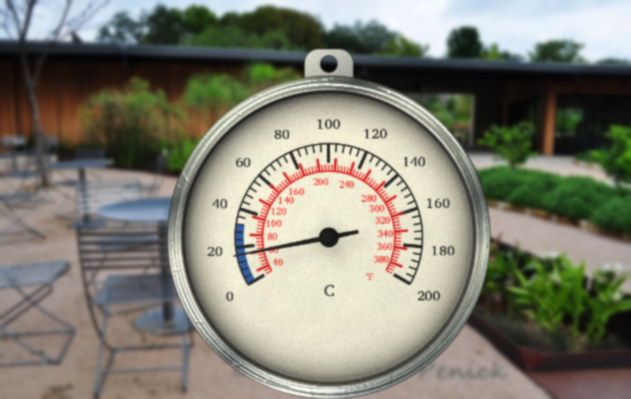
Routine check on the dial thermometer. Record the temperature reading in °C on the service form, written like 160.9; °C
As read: 16; °C
